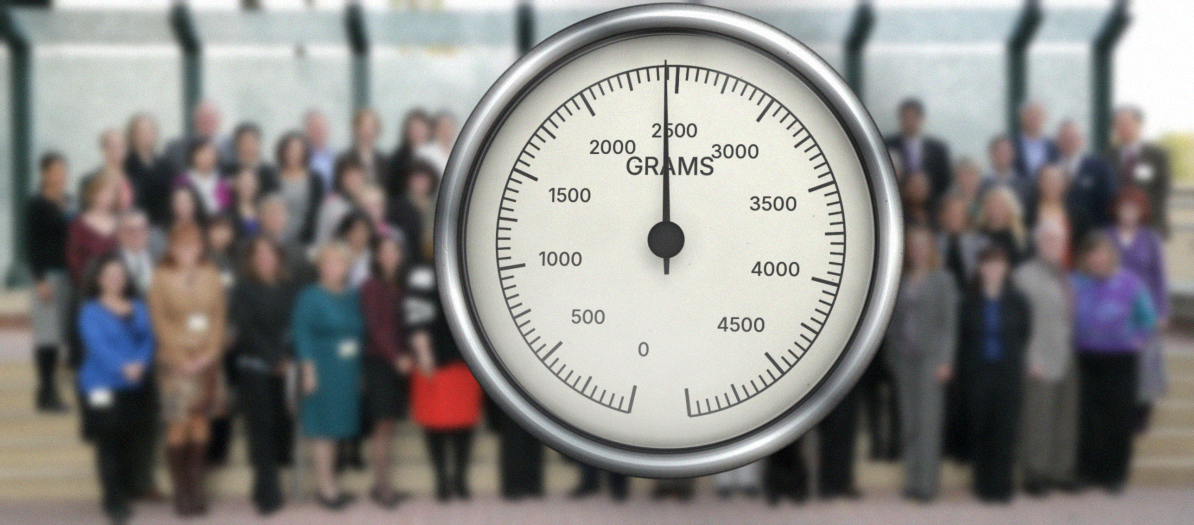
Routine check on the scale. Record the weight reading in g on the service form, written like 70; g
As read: 2450; g
